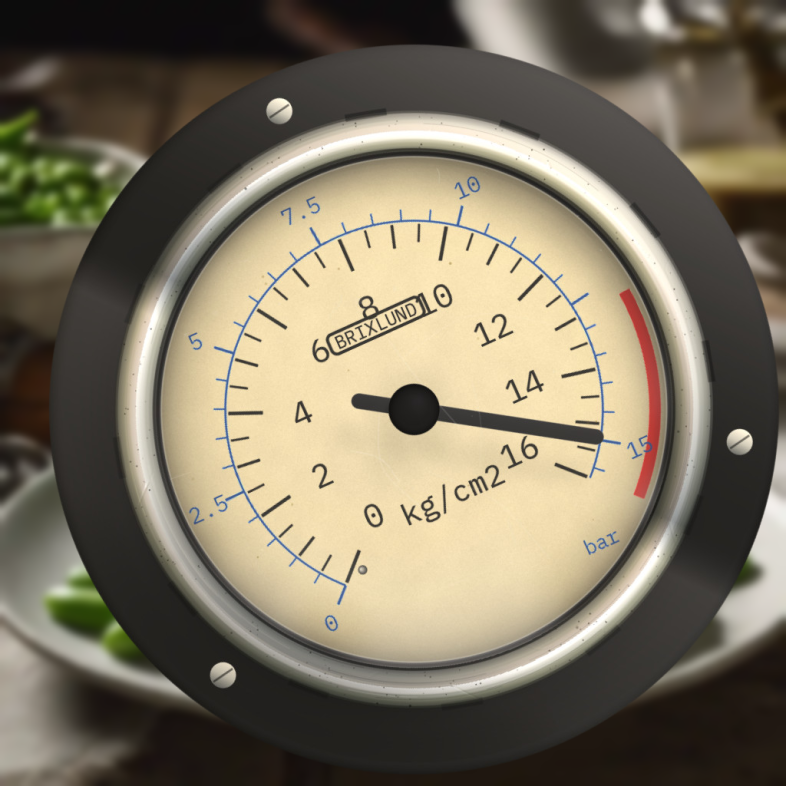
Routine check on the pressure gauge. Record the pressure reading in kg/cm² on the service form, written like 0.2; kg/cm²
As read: 15.25; kg/cm²
